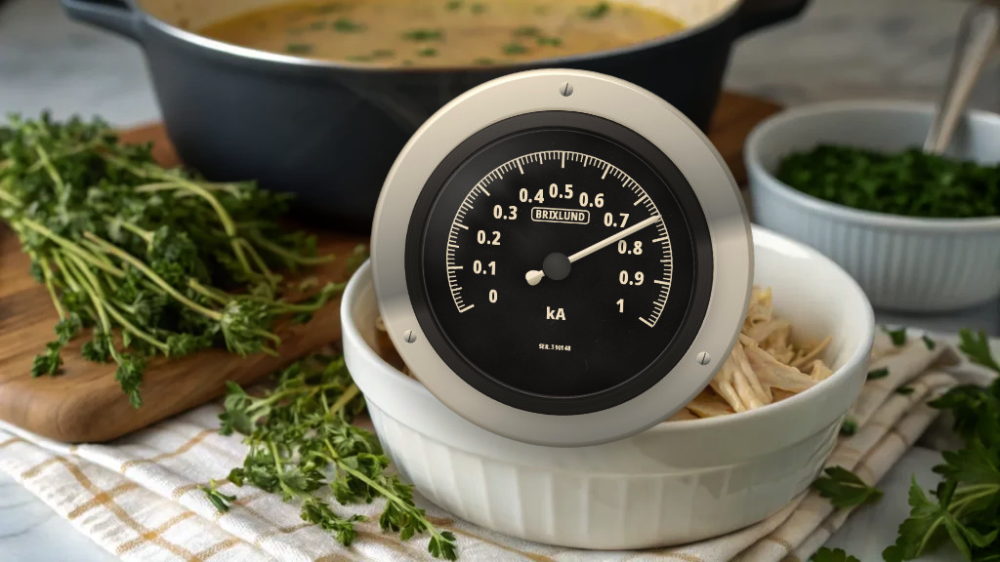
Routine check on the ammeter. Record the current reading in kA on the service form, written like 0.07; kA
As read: 0.75; kA
